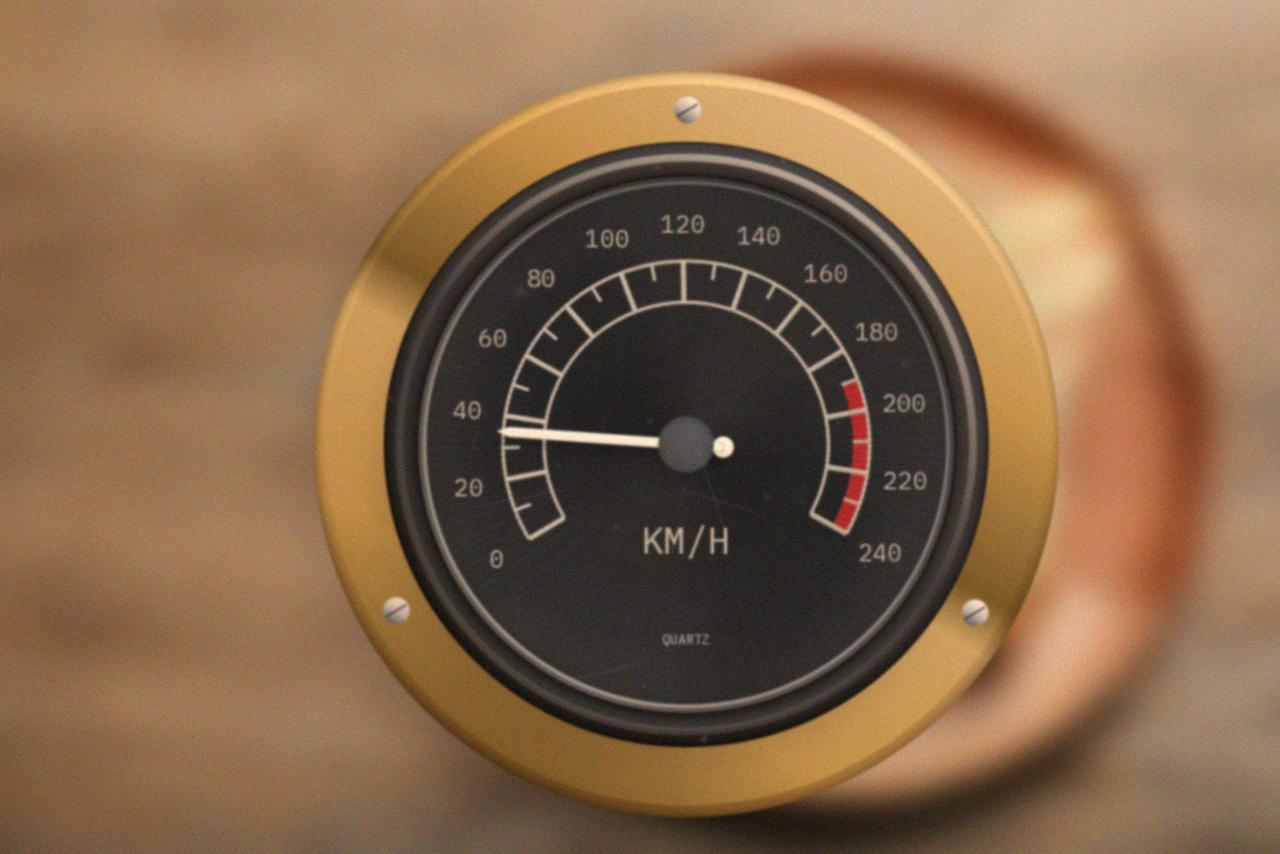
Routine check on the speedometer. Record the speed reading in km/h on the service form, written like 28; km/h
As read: 35; km/h
